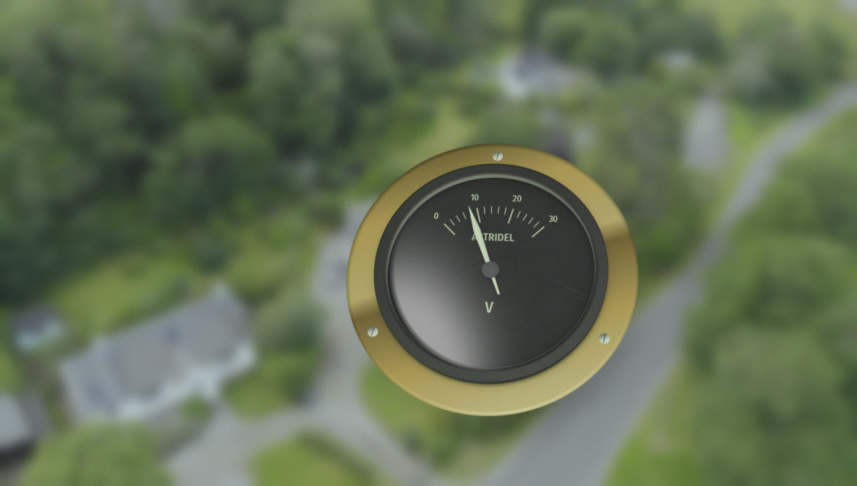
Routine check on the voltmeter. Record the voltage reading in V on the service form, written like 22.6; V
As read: 8; V
